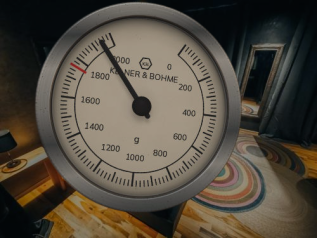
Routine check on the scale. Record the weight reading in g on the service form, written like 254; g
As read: 1940; g
